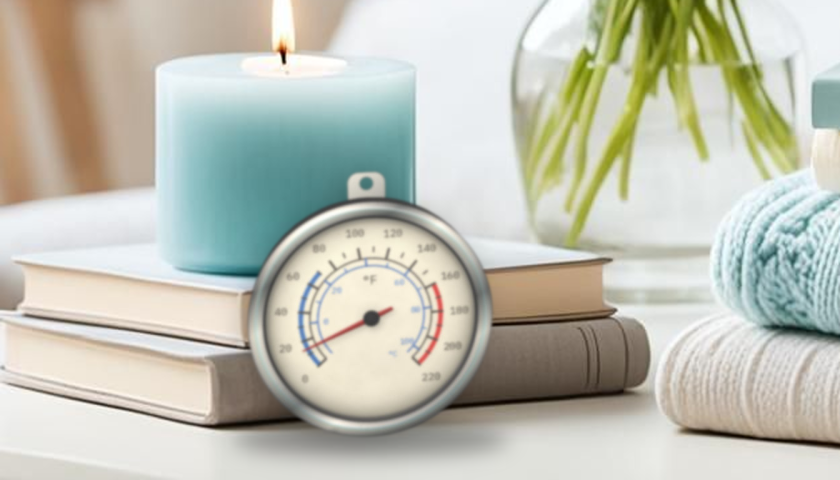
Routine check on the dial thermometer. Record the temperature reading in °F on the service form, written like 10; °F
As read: 15; °F
